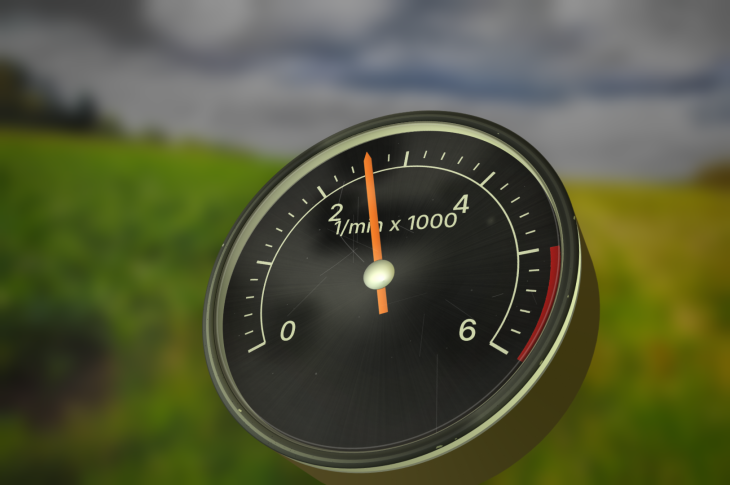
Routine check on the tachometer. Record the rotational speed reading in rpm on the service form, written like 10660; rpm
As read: 2600; rpm
